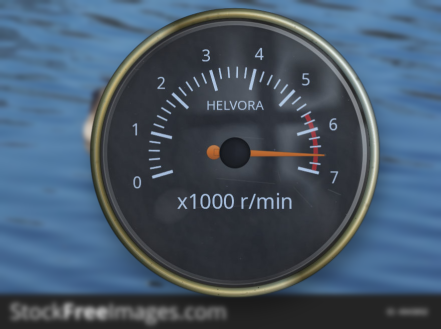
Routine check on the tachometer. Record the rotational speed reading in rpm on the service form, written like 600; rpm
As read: 6600; rpm
